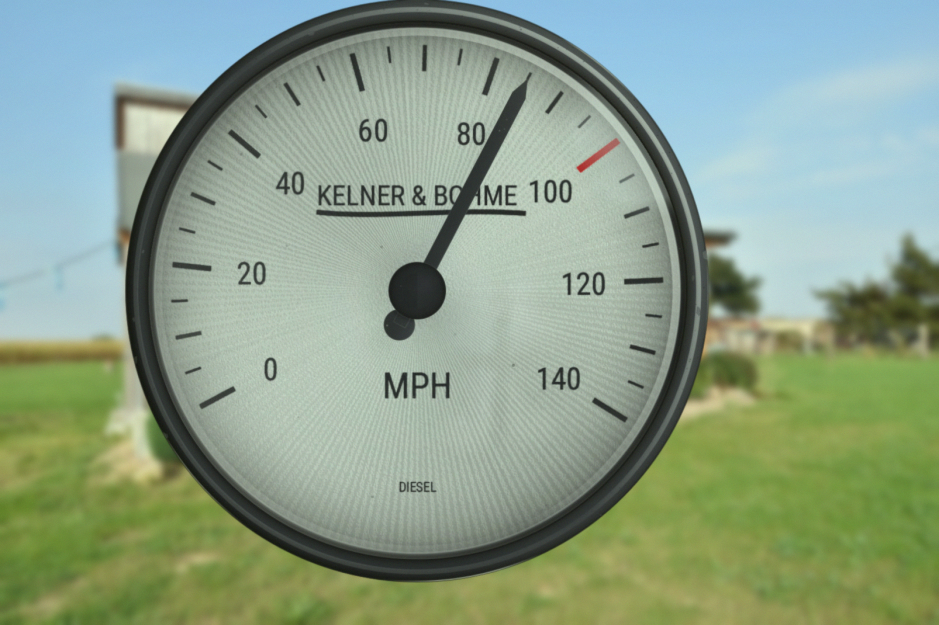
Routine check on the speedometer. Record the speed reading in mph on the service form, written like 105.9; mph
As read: 85; mph
